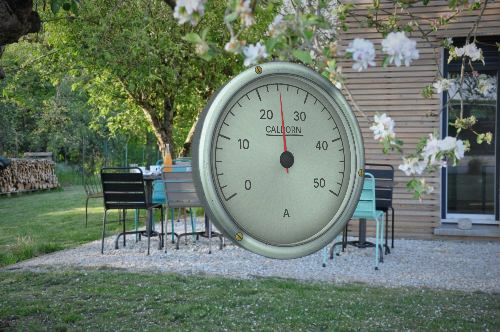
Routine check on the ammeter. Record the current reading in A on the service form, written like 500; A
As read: 24; A
